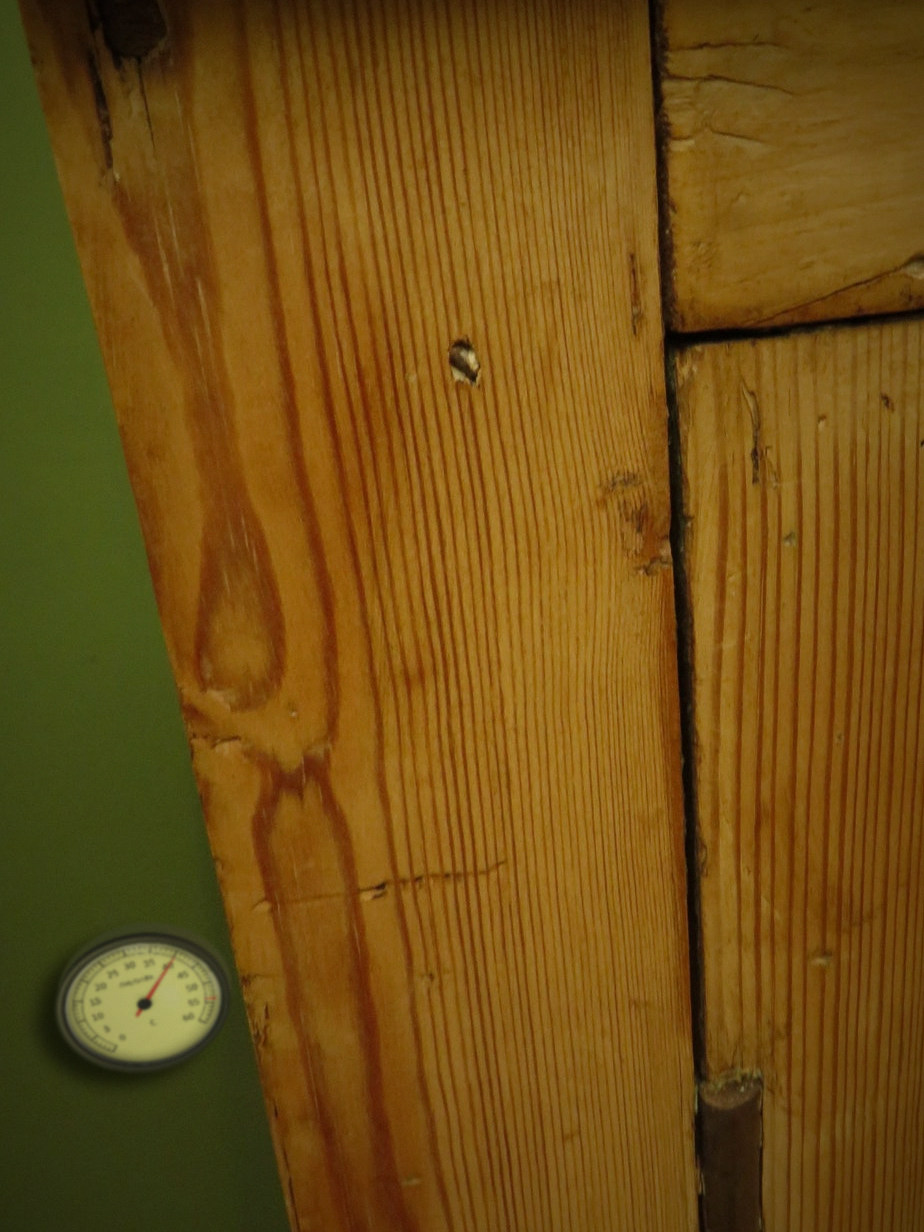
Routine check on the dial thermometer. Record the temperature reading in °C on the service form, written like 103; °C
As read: 40; °C
